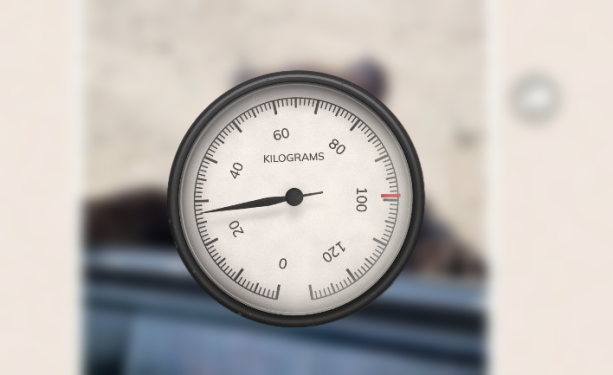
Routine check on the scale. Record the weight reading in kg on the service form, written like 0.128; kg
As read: 27; kg
